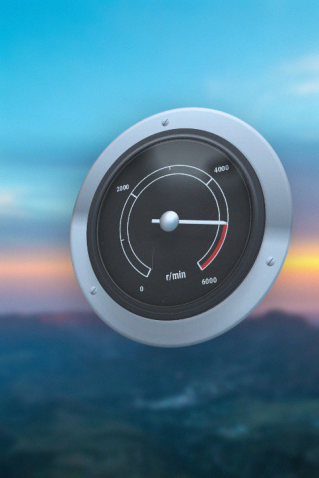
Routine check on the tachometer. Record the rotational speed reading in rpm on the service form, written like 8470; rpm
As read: 5000; rpm
